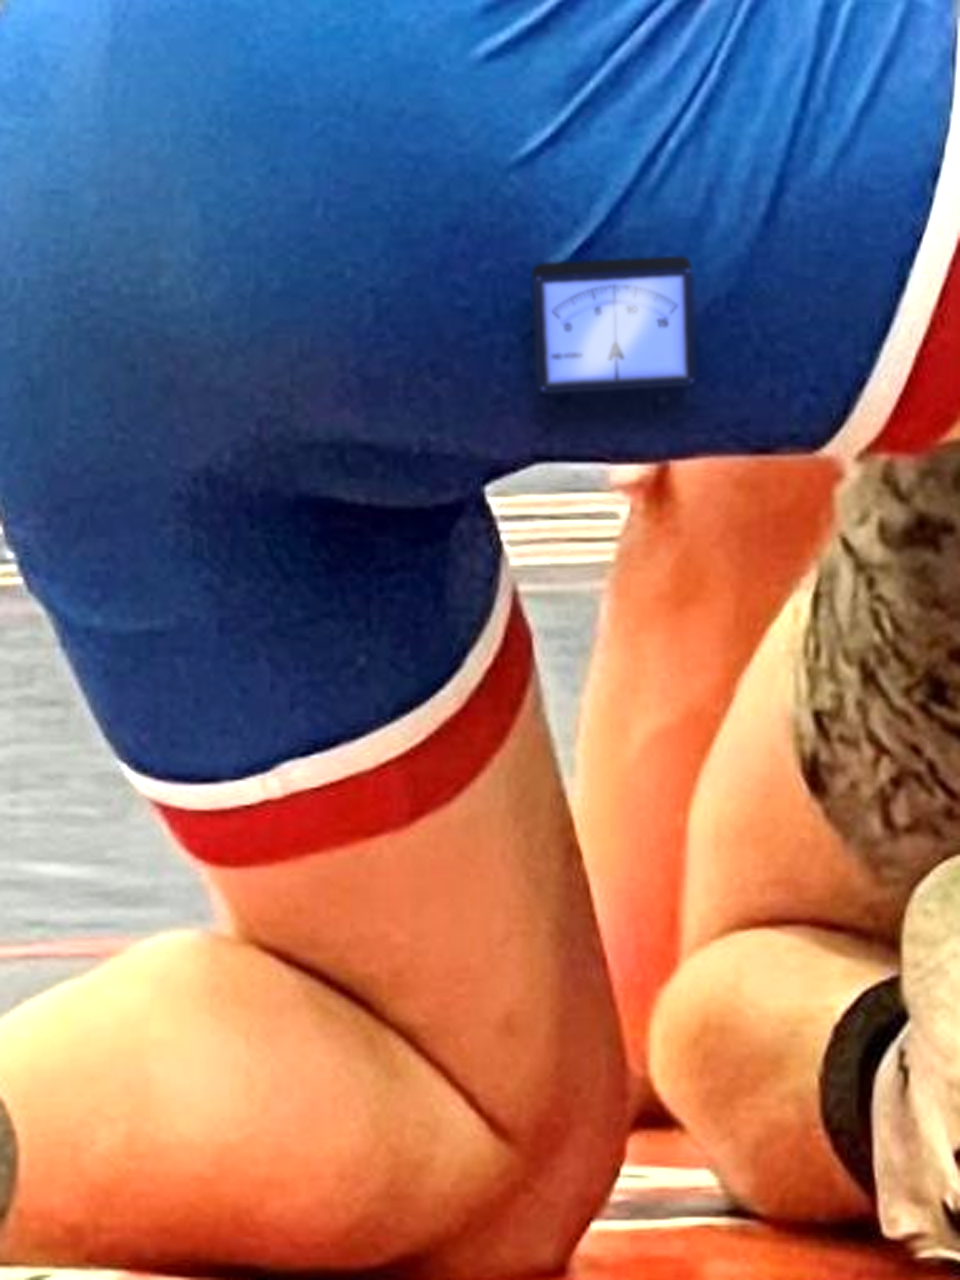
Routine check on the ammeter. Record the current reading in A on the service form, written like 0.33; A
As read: 7.5; A
